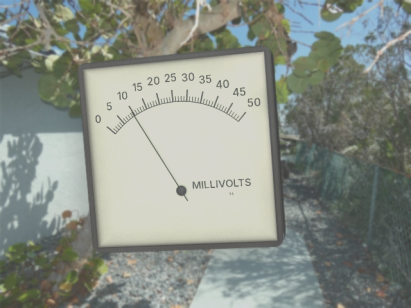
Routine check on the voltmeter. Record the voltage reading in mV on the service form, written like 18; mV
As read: 10; mV
